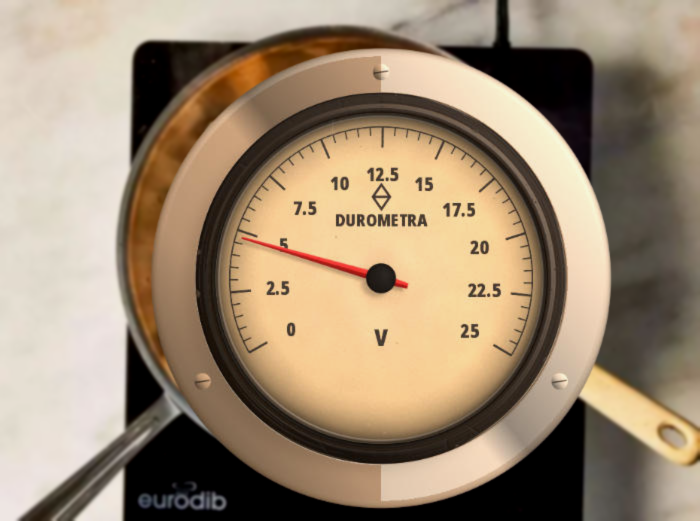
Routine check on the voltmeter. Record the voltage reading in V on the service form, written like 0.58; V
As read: 4.75; V
